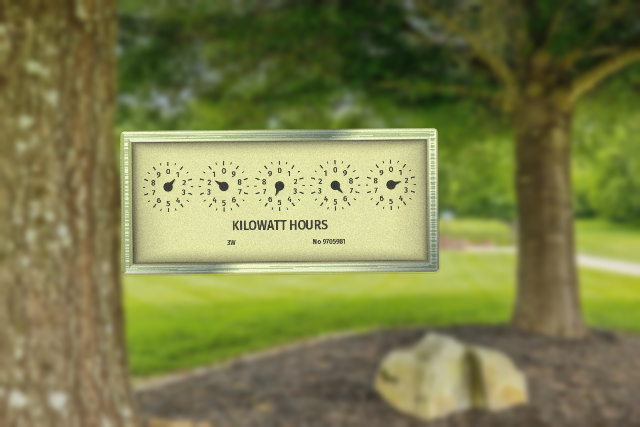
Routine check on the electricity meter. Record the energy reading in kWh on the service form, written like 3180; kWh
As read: 11562; kWh
